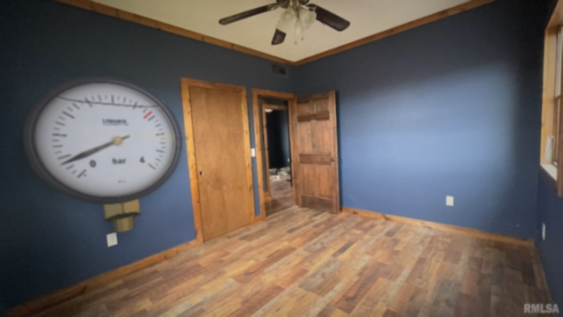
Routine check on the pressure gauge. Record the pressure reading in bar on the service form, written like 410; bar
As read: 0.3; bar
